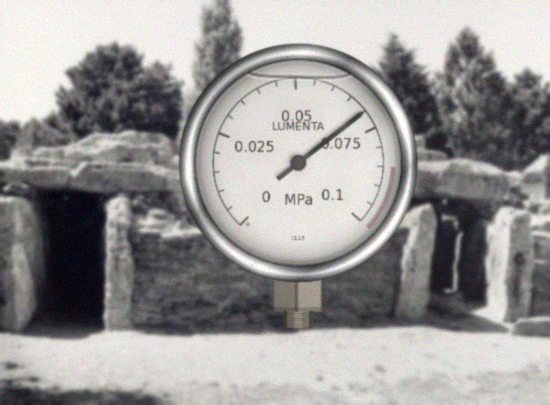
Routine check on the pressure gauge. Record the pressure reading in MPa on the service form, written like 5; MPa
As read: 0.07; MPa
